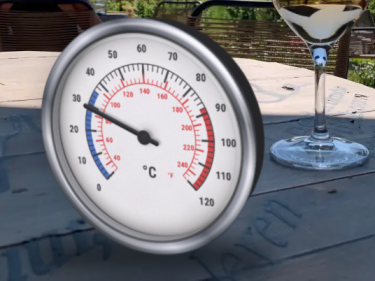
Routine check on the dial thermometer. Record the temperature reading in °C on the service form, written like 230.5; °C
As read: 30; °C
